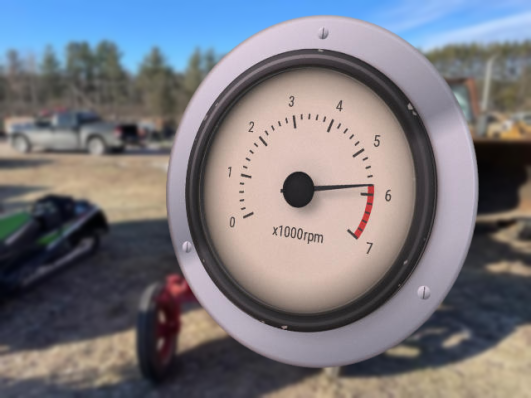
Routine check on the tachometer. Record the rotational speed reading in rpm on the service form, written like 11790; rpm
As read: 5800; rpm
